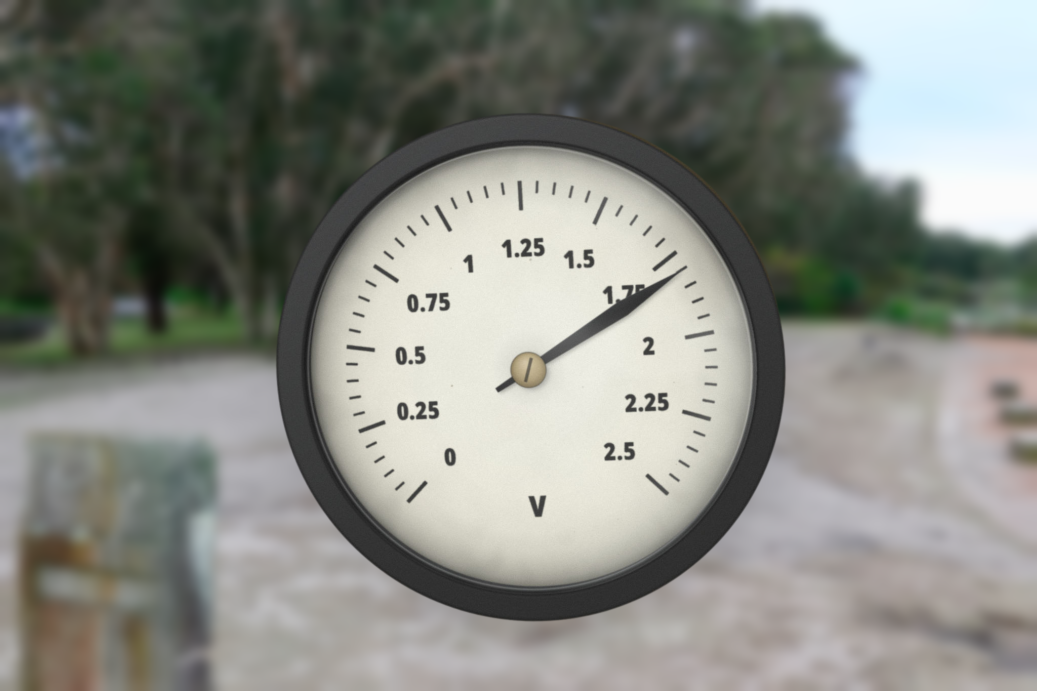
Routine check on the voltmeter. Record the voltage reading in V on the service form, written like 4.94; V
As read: 1.8; V
